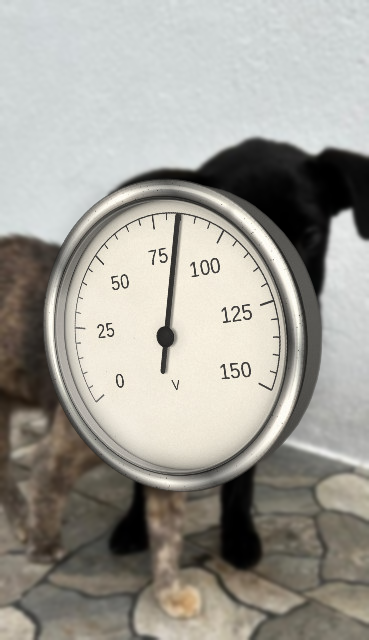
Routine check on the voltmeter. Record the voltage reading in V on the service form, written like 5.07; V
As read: 85; V
